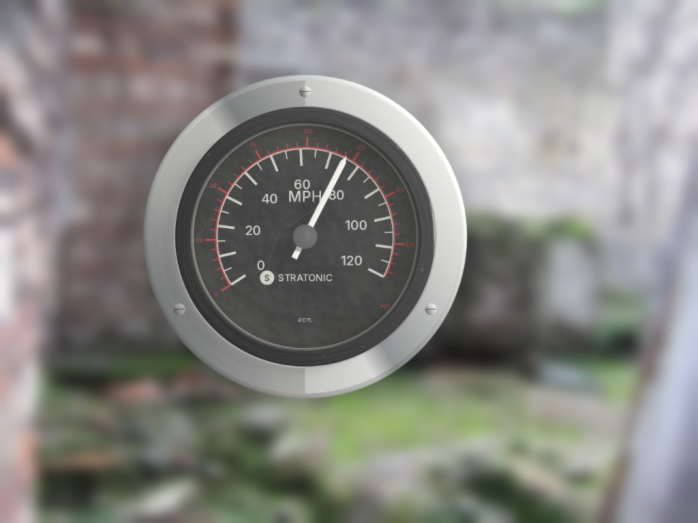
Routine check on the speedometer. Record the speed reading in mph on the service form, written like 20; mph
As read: 75; mph
